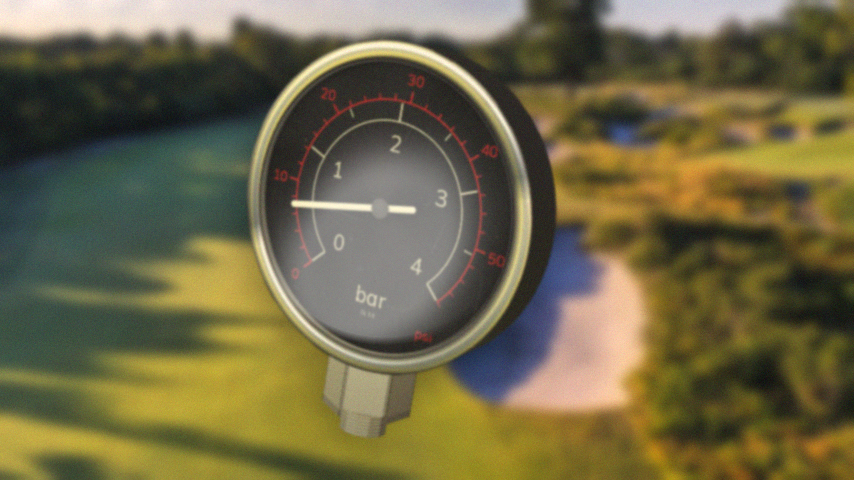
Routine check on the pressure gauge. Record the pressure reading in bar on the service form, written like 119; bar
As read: 0.5; bar
